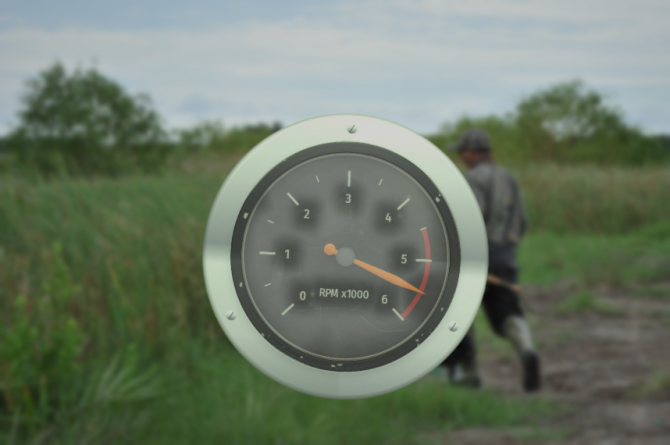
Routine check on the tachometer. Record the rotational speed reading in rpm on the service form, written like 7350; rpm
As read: 5500; rpm
